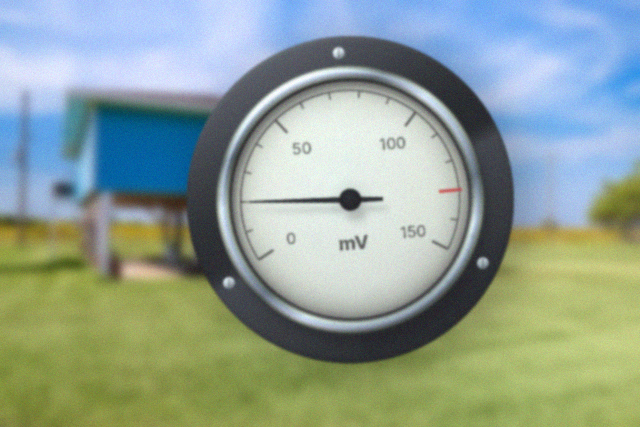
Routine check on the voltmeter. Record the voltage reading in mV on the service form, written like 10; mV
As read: 20; mV
